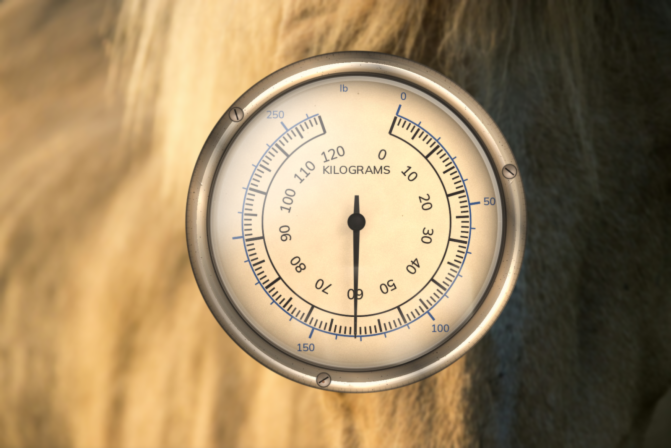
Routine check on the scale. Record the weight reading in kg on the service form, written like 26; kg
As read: 60; kg
